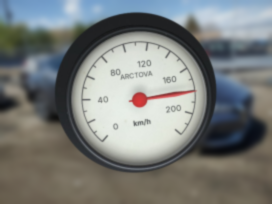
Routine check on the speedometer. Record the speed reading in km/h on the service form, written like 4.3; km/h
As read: 180; km/h
